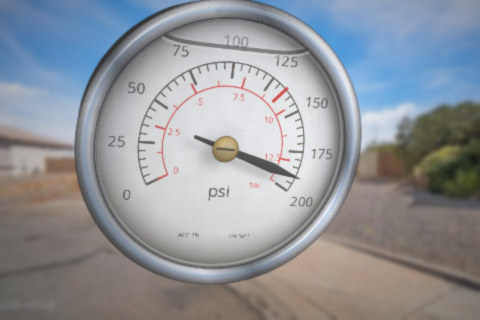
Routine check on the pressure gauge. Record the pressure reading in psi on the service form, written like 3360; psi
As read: 190; psi
